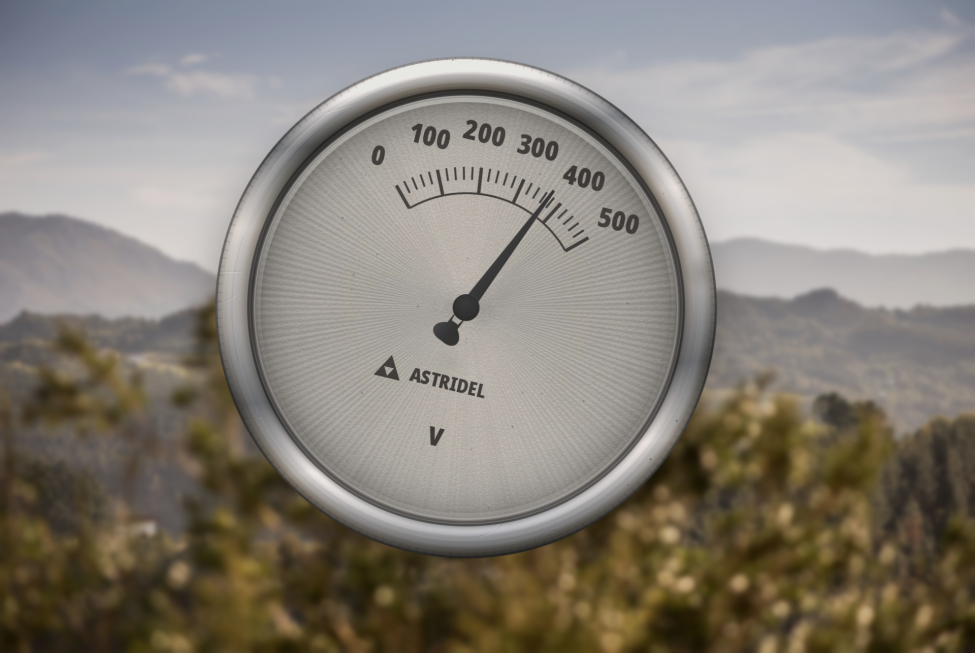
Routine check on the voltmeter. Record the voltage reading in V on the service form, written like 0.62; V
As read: 370; V
